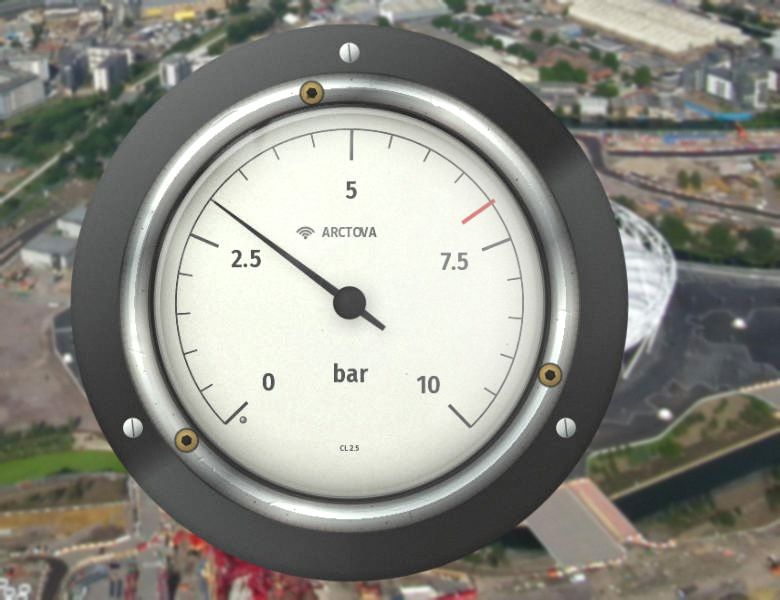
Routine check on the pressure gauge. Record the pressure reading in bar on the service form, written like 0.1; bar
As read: 3; bar
